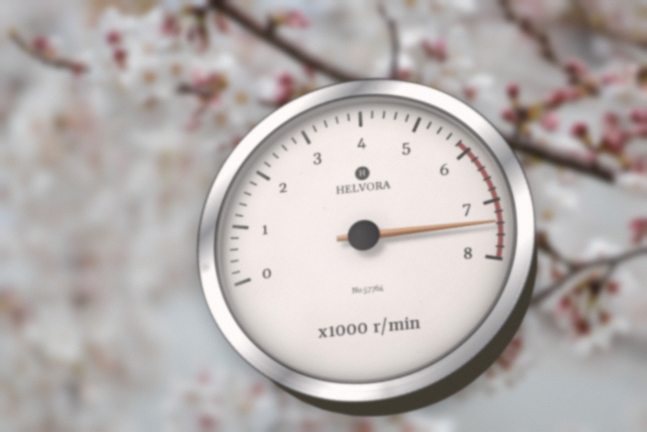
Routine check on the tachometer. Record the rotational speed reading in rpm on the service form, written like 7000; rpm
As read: 7400; rpm
